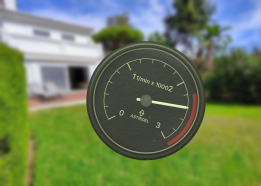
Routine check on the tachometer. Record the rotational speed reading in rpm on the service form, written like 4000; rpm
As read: 2400; rpm
